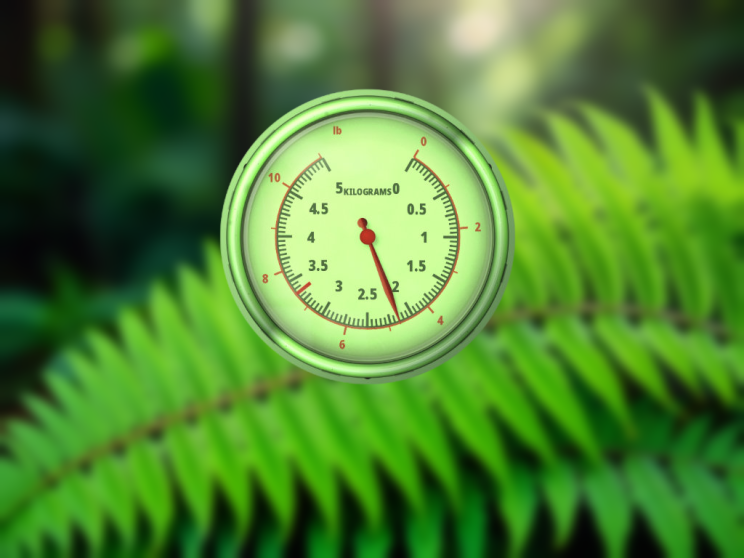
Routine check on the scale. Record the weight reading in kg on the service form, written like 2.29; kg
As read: 2.15; kg
